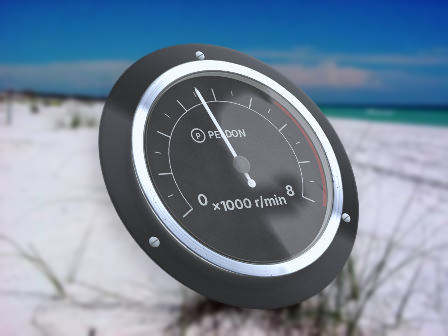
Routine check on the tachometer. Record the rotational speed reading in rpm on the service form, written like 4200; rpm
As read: 3500; rpm
